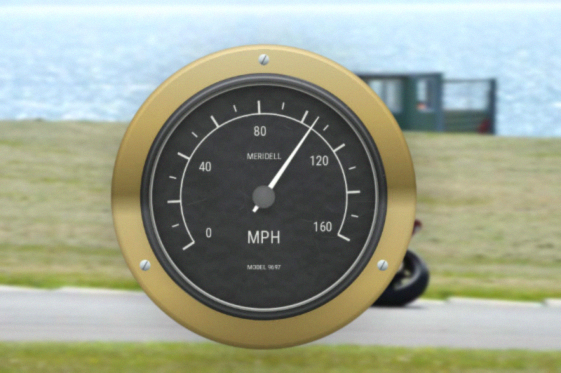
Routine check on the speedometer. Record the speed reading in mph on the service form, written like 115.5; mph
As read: 105; mph
